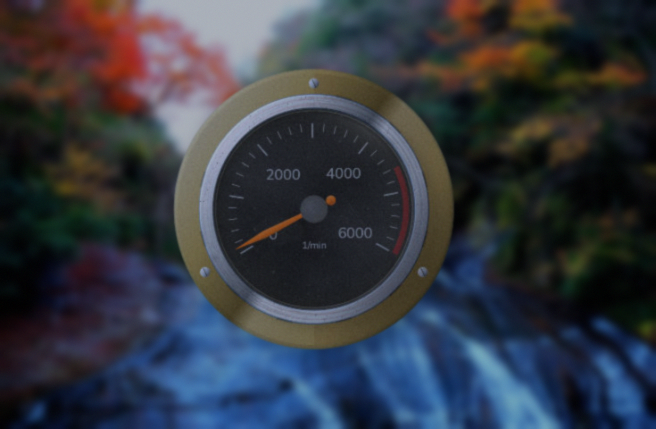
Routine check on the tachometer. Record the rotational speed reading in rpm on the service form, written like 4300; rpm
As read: 100; rpm
